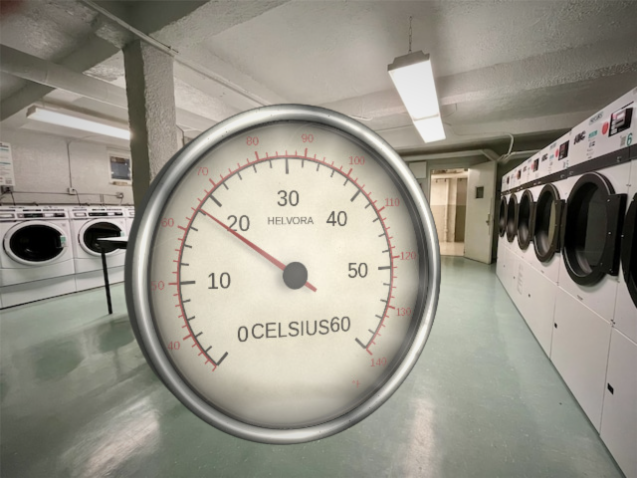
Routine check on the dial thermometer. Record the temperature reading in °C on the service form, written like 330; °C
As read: 18; °C
